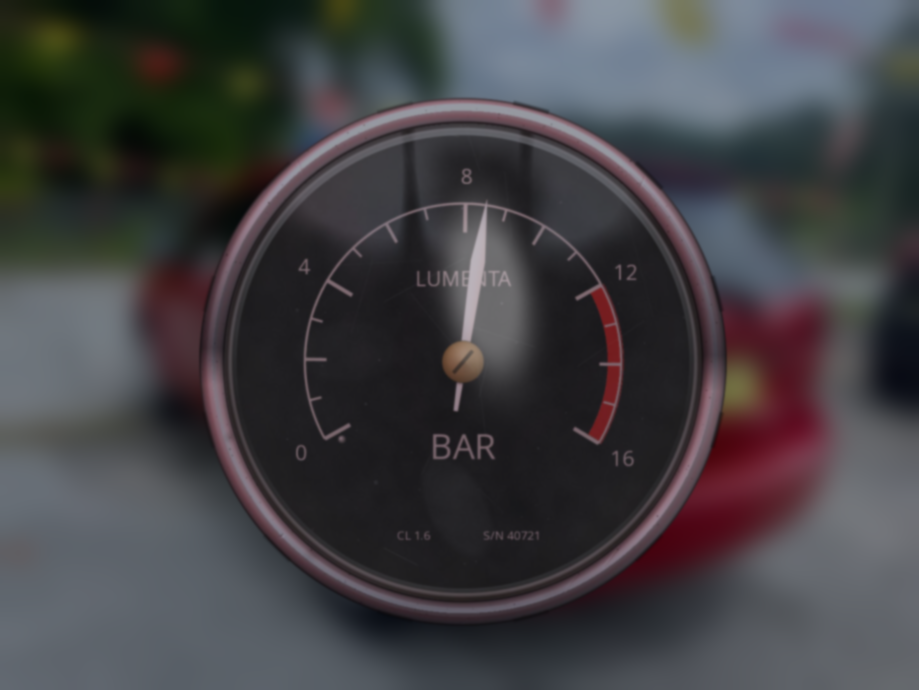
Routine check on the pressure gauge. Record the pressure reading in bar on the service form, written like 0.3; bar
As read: 8.5; bar
